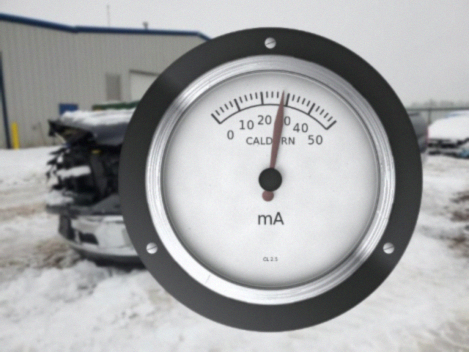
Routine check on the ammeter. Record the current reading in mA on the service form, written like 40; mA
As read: 28; mA
